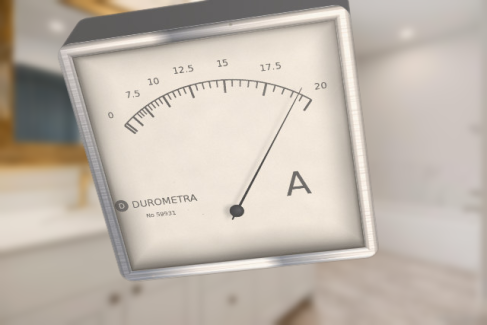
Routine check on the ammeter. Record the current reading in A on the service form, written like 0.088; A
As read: 19.25; A
